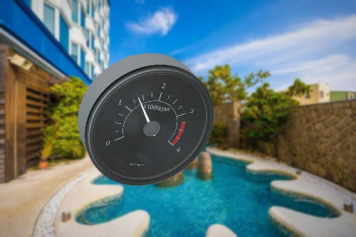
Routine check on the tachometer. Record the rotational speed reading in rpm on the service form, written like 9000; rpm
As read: 1375; rpm
